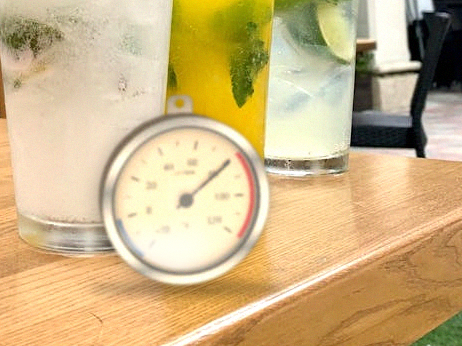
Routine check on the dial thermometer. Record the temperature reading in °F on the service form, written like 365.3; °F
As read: 80; °F
